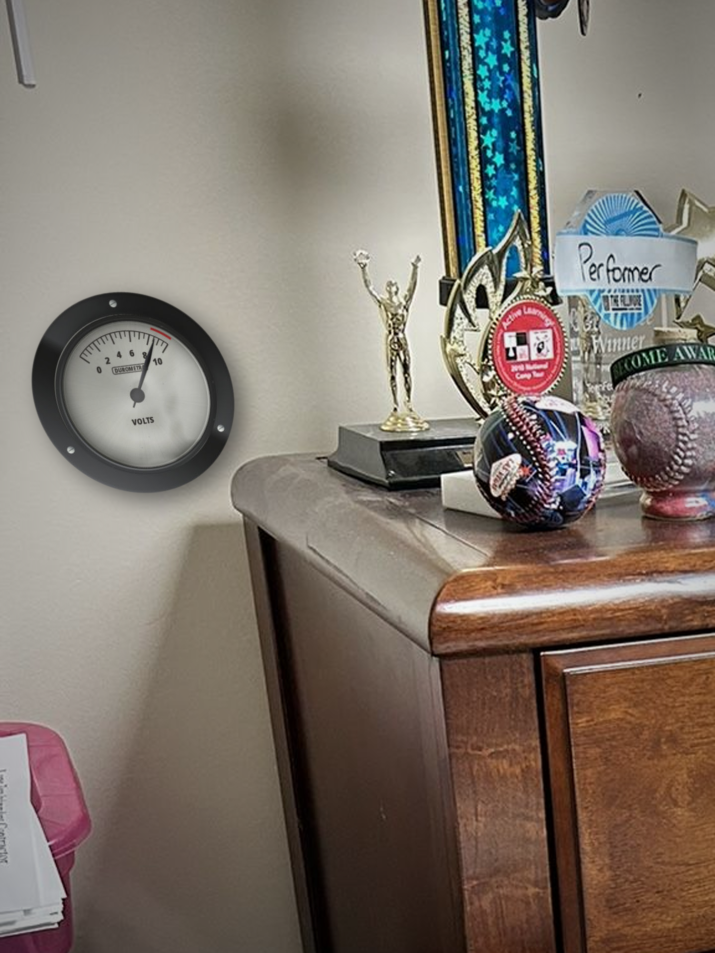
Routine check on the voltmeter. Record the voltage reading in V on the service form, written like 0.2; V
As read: 8.5; V
